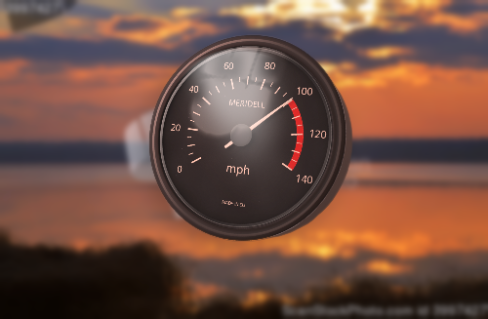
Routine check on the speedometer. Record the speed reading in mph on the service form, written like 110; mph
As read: 100; mph
